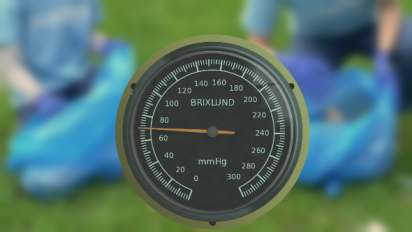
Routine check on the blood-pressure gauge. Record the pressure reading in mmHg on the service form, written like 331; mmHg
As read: 70; mmHg
